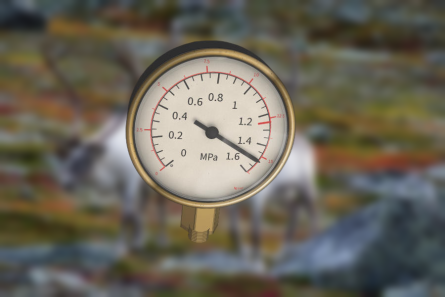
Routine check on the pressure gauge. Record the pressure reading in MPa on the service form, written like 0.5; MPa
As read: 1.5; MPa
